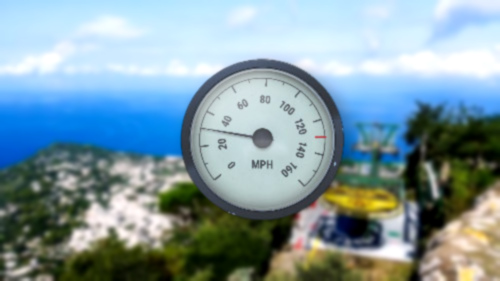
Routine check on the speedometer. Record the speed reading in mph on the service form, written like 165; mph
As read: 30; mph
